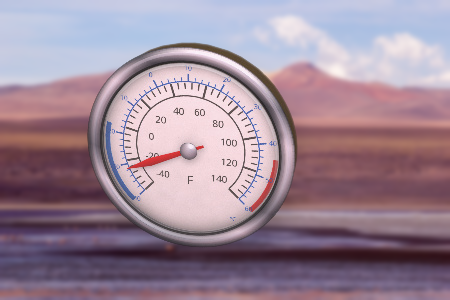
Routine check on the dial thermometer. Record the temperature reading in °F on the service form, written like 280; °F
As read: -24; °F
